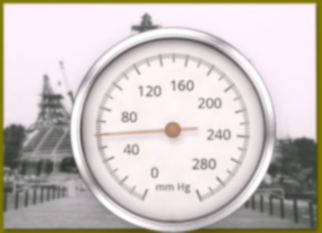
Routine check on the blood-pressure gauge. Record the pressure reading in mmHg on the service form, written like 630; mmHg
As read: 60; mmHg
